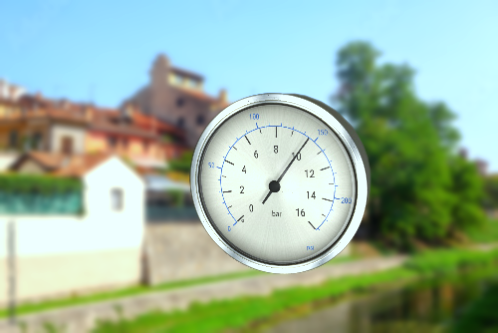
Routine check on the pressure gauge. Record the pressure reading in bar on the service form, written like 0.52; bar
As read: 10; bar
